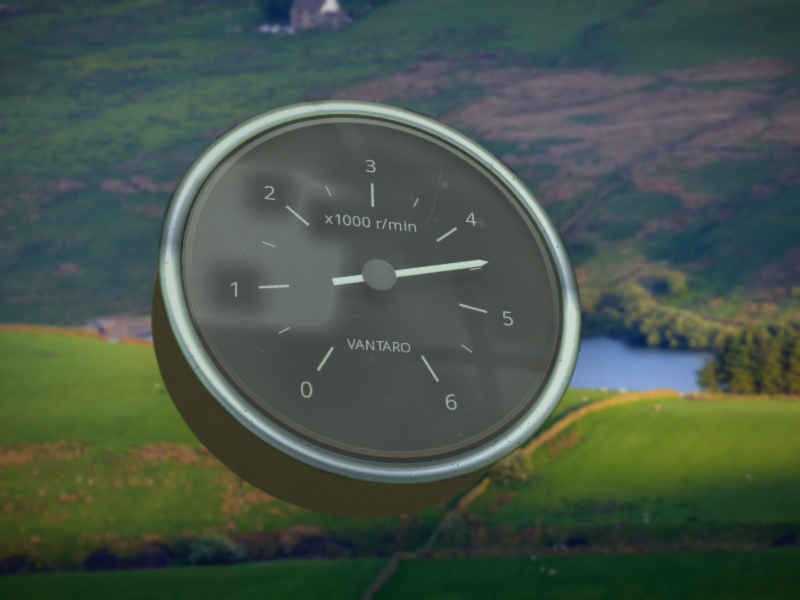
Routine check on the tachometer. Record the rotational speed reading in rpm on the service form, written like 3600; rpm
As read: 4500; rpm
